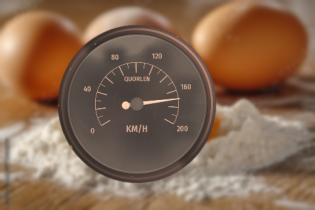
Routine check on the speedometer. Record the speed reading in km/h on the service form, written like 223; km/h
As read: 170; km/h
